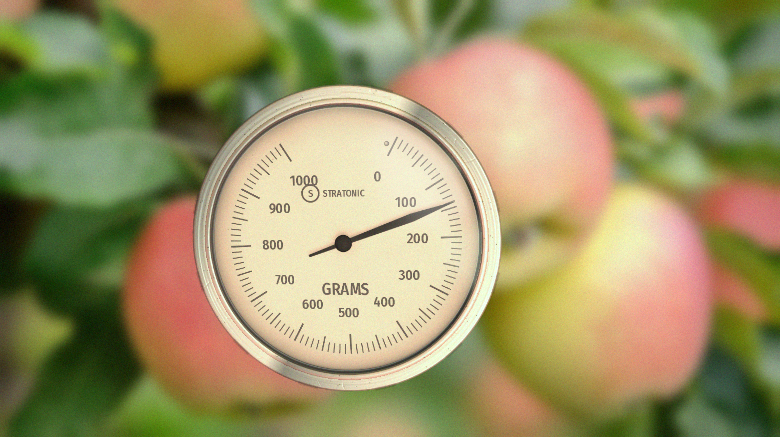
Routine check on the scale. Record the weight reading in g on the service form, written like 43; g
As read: 140; g
